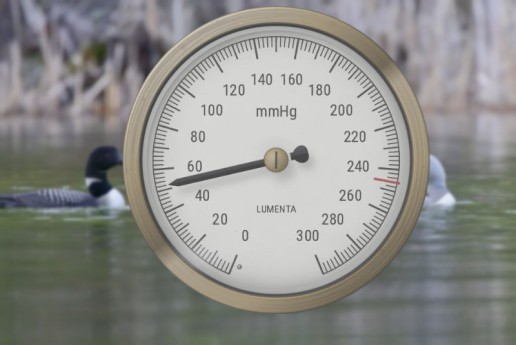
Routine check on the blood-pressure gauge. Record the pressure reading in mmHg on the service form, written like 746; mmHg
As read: 52; mmHg
